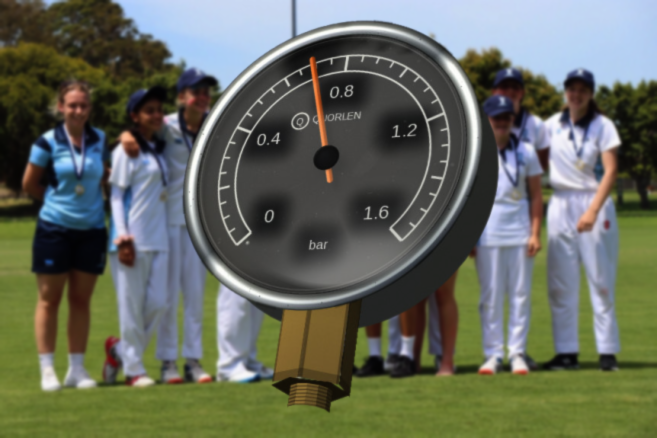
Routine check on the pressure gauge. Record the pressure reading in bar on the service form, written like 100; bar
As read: 0.7; bar
